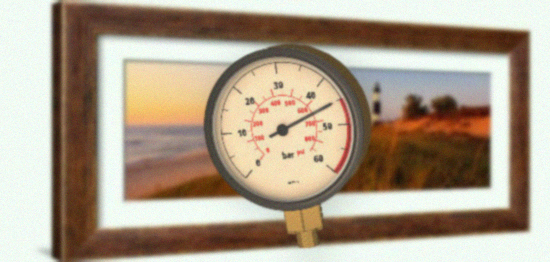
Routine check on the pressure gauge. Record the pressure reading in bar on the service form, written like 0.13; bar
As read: 45; bar
